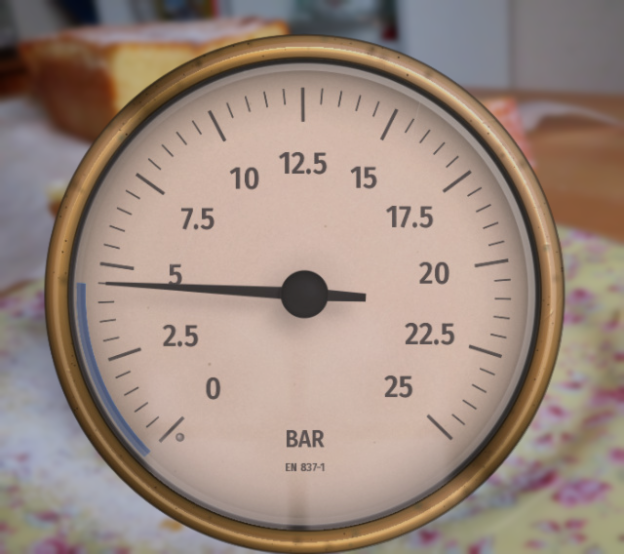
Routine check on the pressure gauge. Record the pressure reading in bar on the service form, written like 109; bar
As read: 4.5; bar
